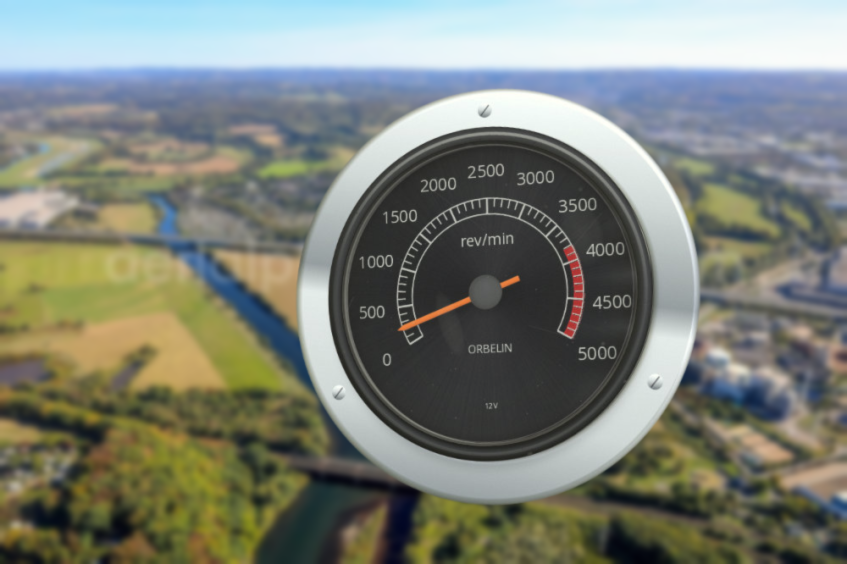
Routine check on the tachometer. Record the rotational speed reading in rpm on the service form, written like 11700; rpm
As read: 200; rpm
